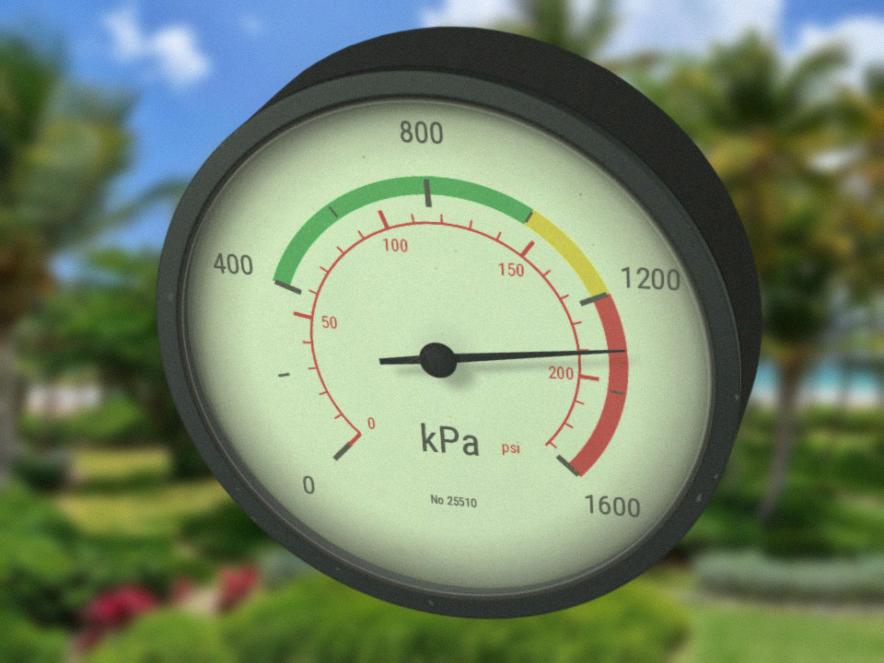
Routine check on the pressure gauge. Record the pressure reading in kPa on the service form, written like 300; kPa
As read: 1300; kPa
